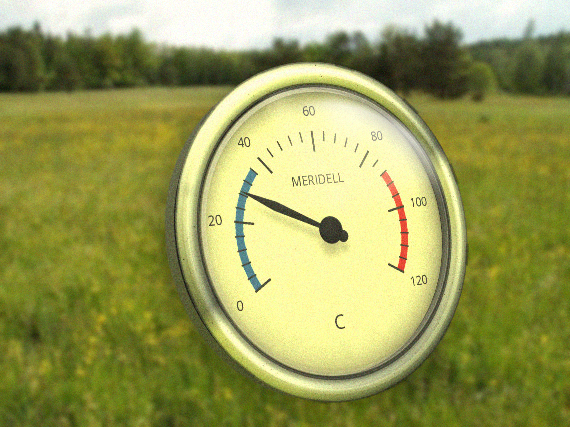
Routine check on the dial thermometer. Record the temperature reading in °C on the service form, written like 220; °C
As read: 28; °C
